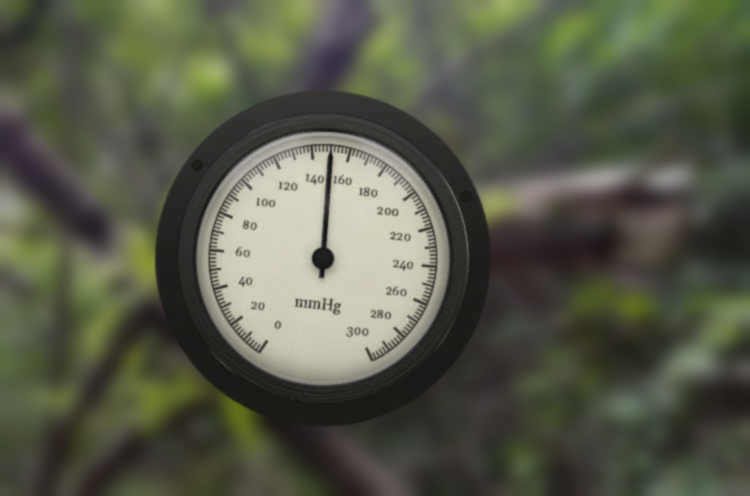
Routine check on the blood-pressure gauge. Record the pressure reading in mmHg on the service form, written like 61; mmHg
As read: 150; mmHg
